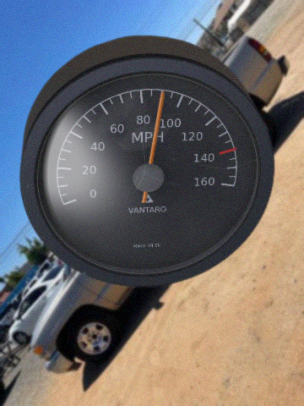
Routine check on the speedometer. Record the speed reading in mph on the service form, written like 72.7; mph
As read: 90; mph
